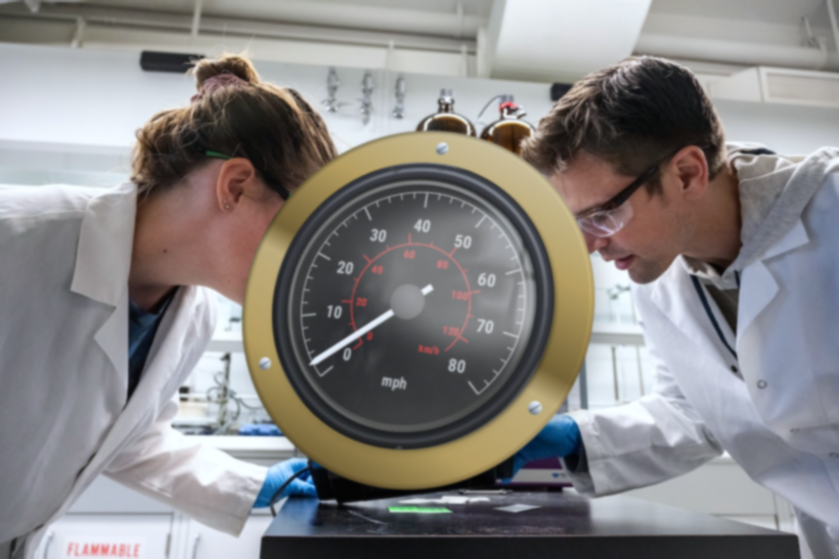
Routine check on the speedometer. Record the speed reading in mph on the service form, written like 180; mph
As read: 2; mph
